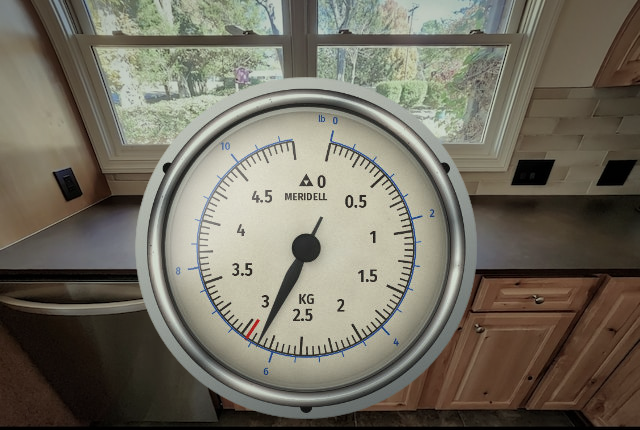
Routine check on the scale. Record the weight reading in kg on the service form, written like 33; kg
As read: 2.85; kg
